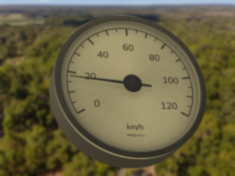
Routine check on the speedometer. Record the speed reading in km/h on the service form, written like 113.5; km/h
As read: 17.5; km/h
